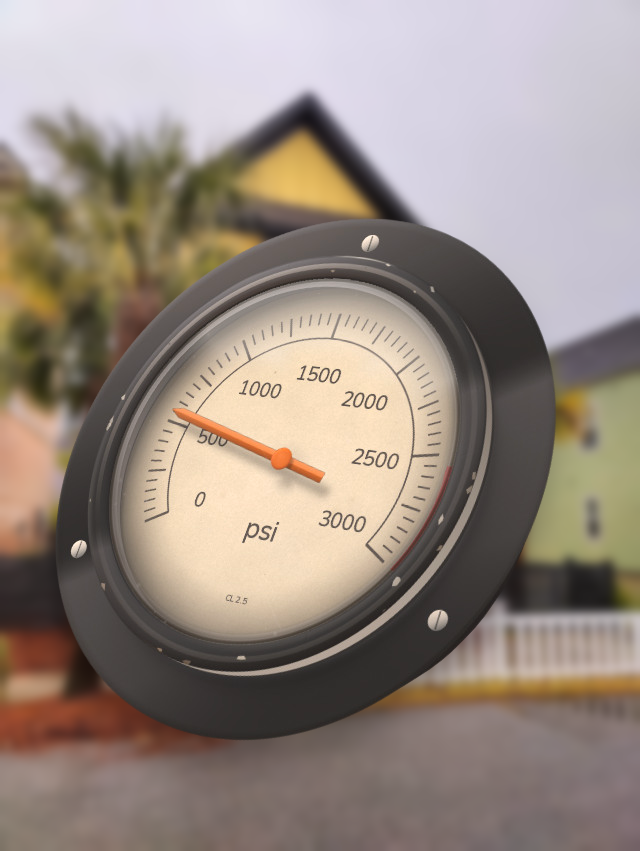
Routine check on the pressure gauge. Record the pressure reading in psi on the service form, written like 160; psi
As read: 550; psi
